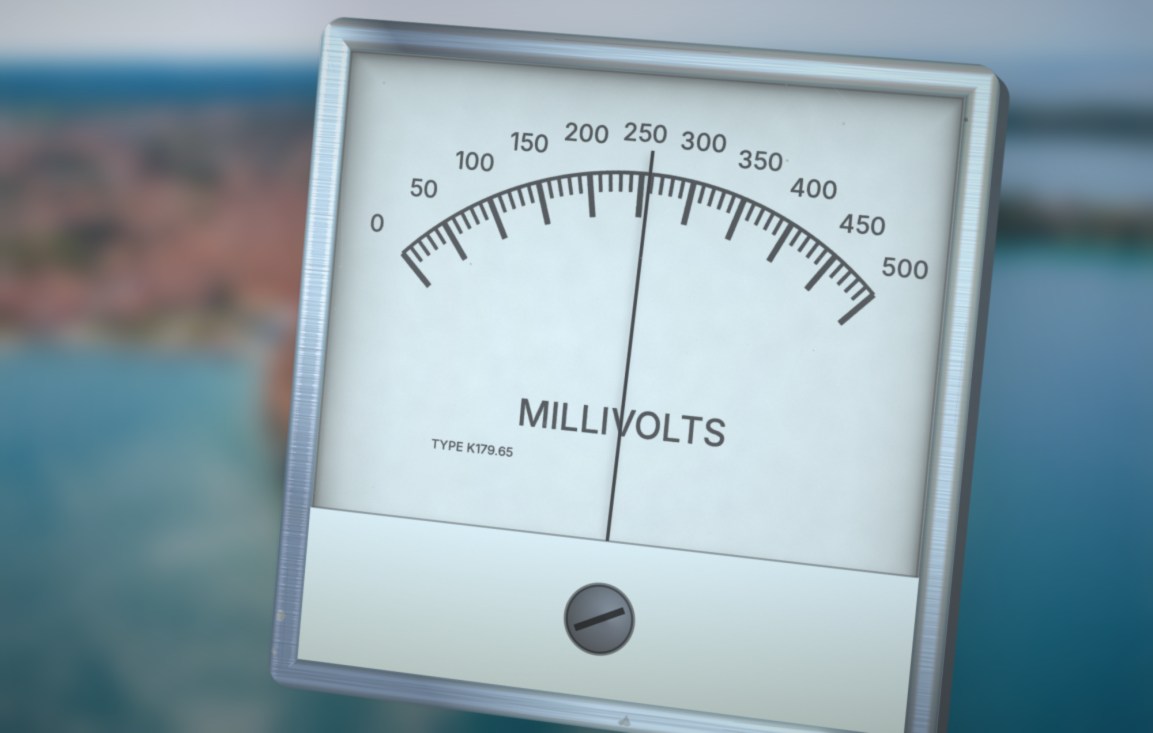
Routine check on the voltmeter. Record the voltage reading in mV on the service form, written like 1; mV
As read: 260; mV
